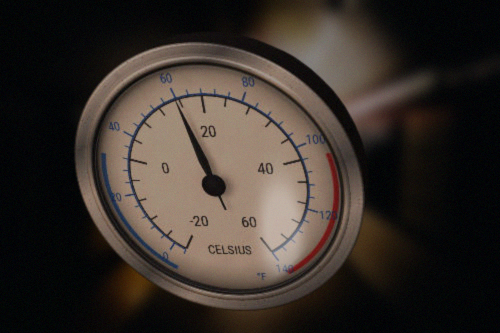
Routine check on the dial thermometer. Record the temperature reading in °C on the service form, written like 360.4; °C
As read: 16; °C
